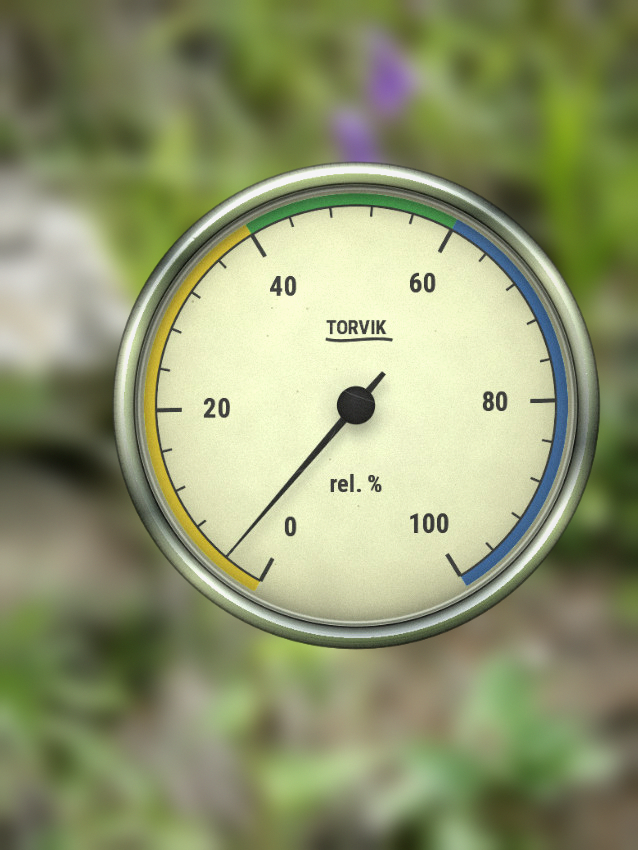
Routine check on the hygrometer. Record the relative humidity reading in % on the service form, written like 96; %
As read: 4; %
